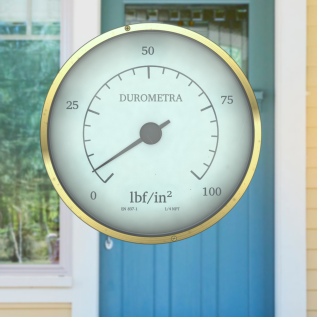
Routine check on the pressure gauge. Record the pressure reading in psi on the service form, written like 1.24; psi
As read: 5; psi
